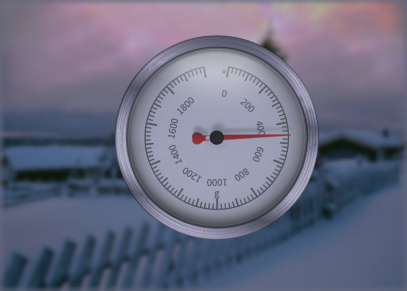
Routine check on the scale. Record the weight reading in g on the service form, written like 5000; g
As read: 460; g
